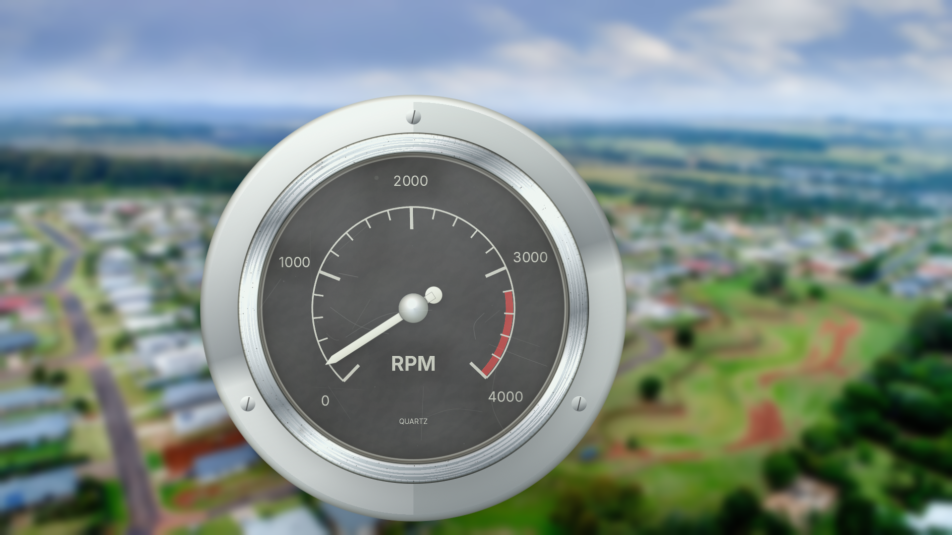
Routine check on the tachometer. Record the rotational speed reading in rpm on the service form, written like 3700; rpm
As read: 200; rpm
